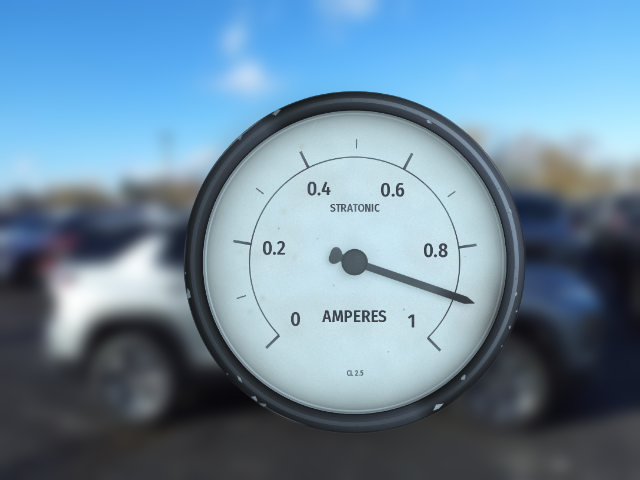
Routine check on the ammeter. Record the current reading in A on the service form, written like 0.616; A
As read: 0.9; A
